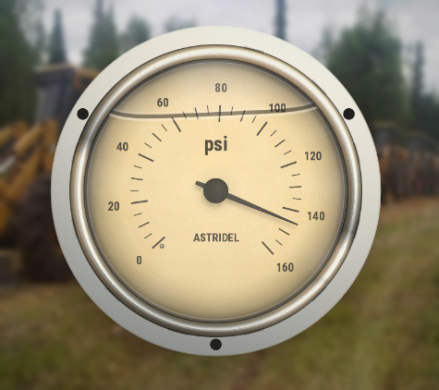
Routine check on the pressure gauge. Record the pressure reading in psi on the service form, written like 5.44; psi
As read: 145; psi
